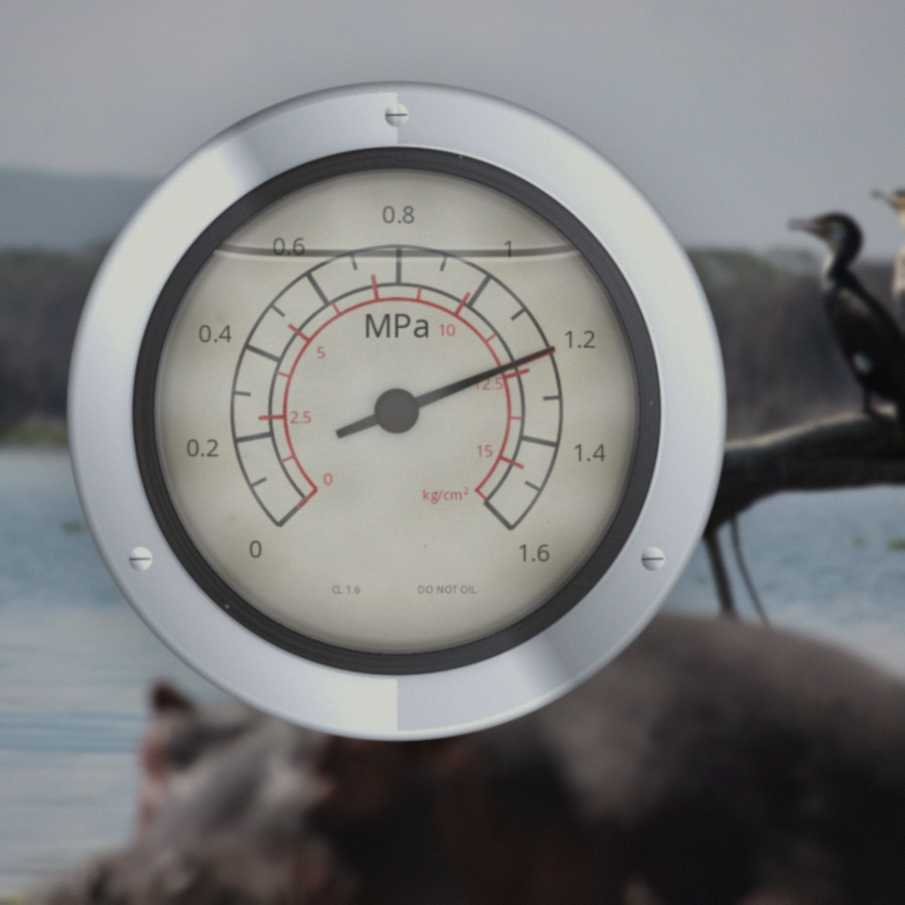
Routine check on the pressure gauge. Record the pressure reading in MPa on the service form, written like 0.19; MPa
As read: 1.2; MPa
